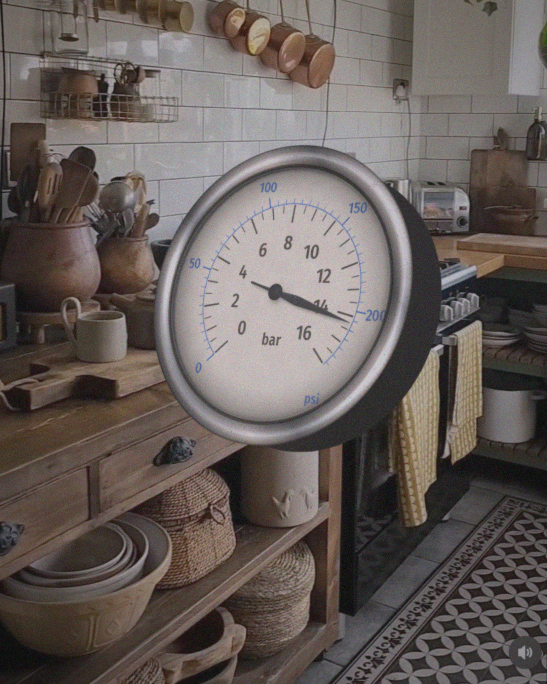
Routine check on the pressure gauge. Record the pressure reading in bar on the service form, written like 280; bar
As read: 14.25; bar
